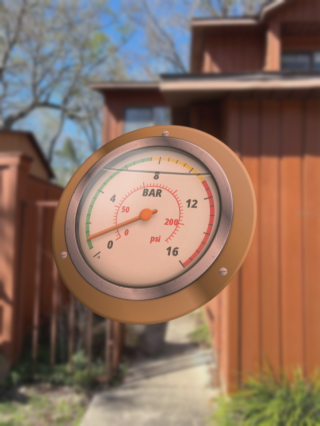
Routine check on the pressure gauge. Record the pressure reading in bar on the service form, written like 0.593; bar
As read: 1; bar
